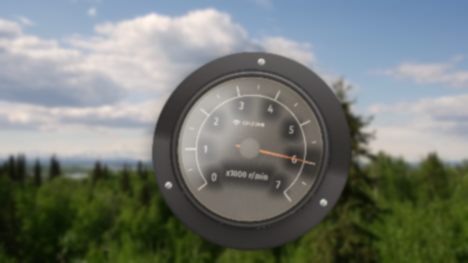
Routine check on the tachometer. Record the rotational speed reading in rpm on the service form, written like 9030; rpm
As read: 6000; rpm
